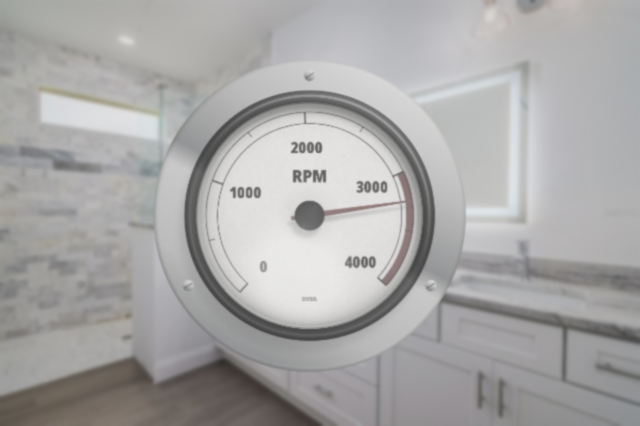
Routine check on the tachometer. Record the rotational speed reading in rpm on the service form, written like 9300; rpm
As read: 3250; rpm
